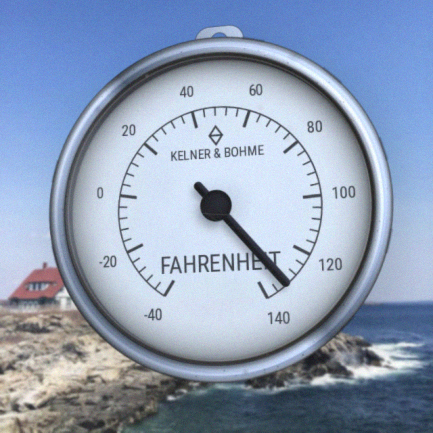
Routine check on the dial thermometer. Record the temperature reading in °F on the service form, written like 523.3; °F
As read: 132; °F
